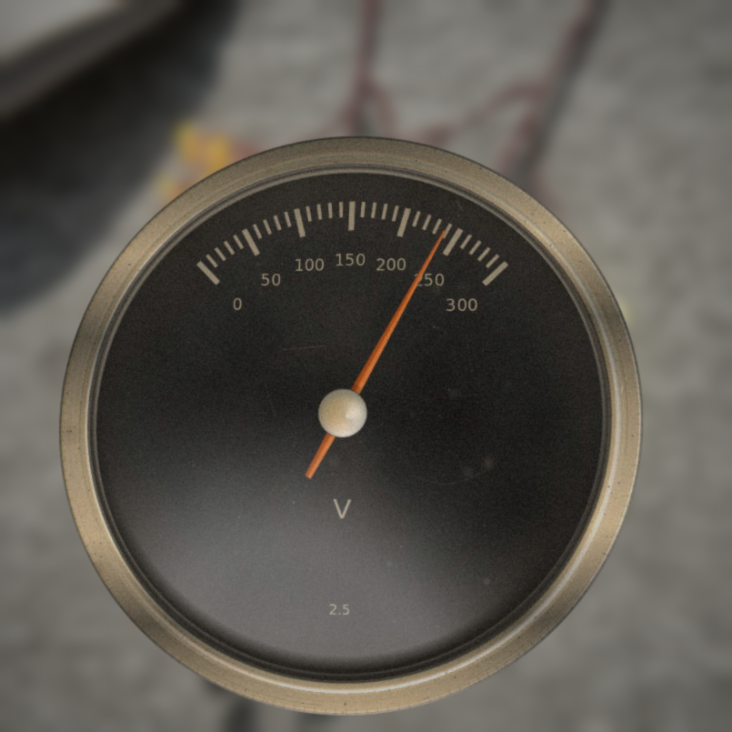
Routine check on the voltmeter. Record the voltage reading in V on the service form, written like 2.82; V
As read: 240; V
